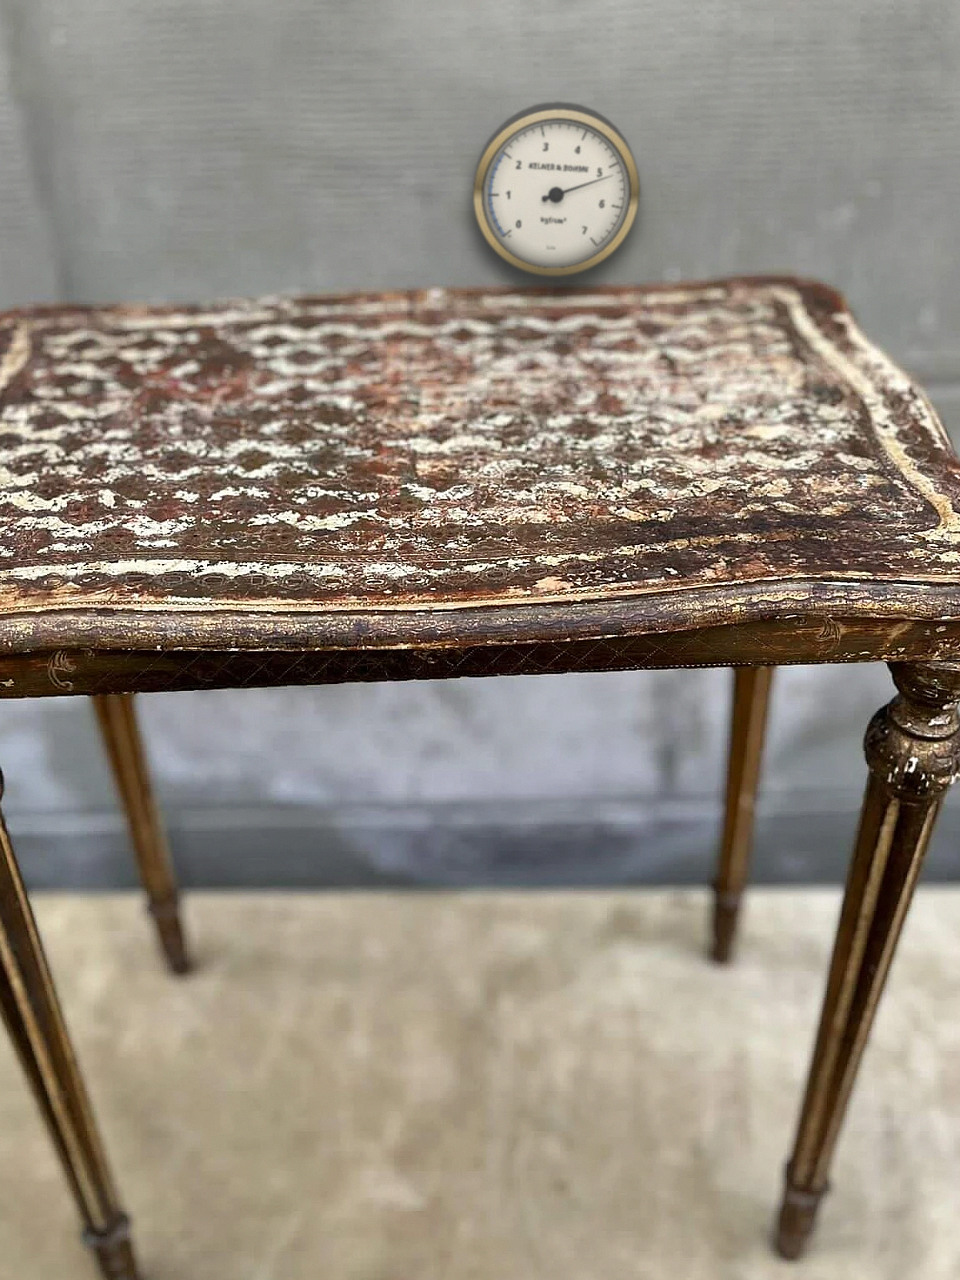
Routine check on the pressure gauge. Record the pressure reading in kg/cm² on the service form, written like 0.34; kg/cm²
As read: 5.2; kg/cm²
